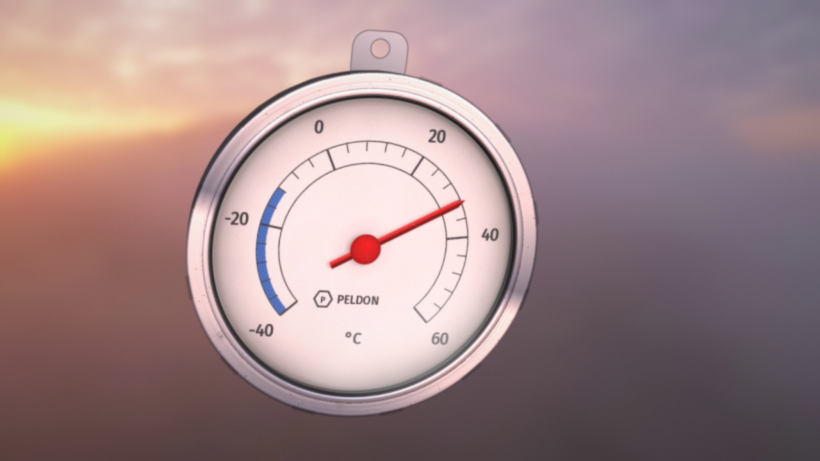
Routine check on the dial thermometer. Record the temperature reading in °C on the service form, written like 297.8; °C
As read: 32; °C
